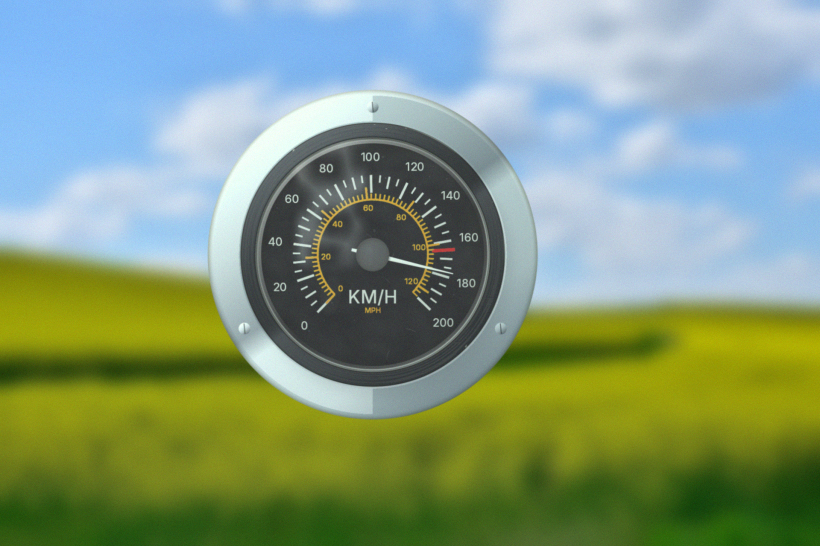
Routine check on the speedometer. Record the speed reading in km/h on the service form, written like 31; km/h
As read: 177.5; km/h
